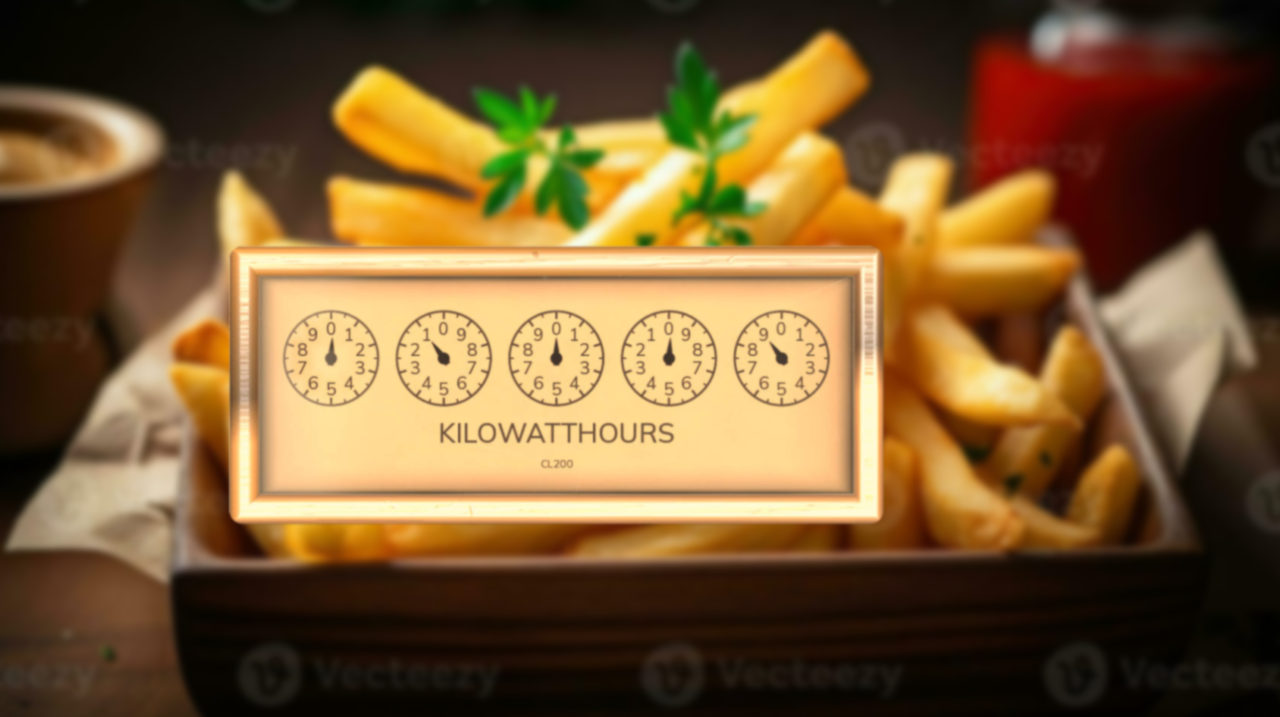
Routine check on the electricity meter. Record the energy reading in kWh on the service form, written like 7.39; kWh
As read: 999; kWh
